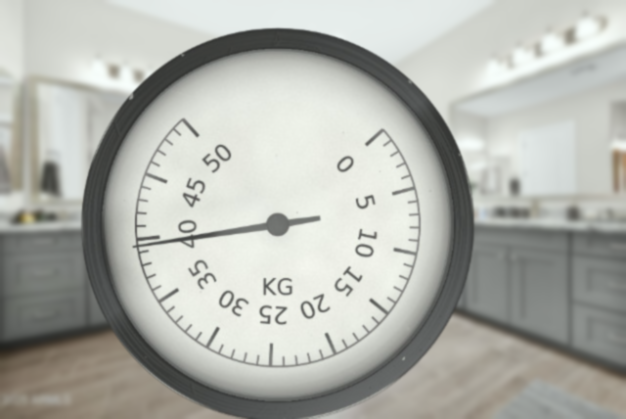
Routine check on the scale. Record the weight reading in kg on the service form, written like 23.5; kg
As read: 39.5; kg
